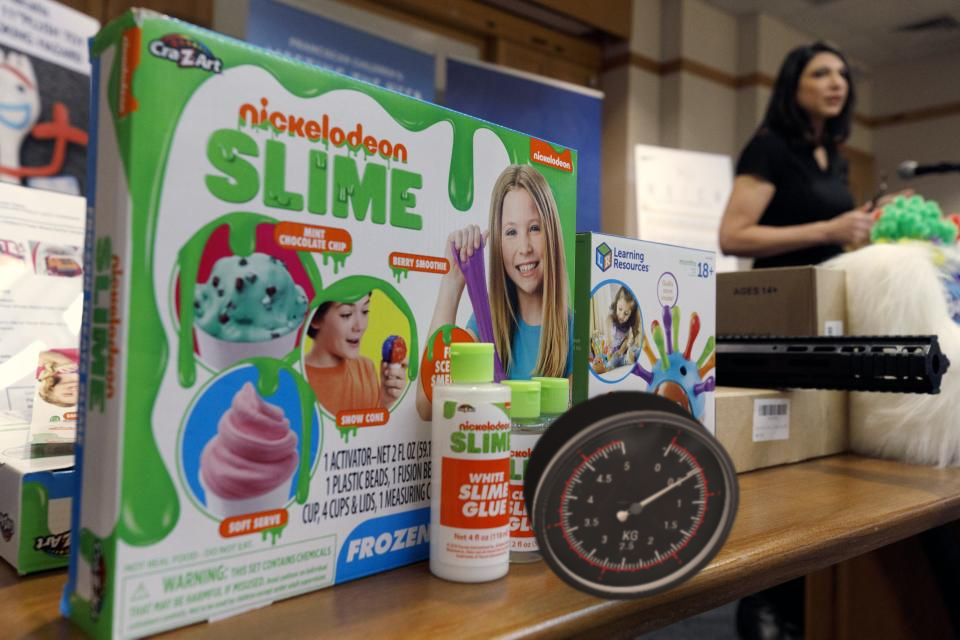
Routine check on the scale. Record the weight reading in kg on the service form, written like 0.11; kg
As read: 0.5; kg
